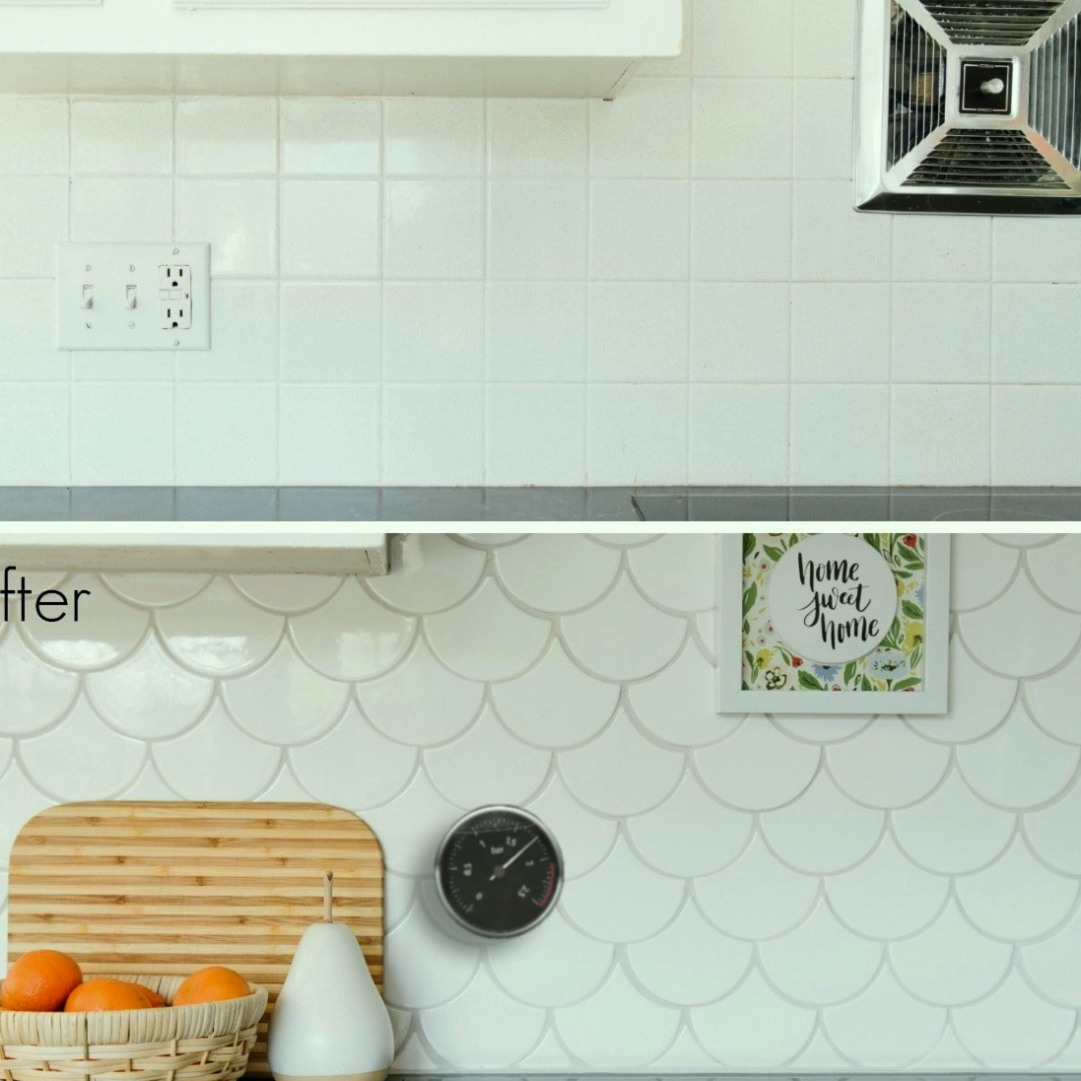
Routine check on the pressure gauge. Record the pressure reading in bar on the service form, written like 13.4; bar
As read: 1.75; bar
